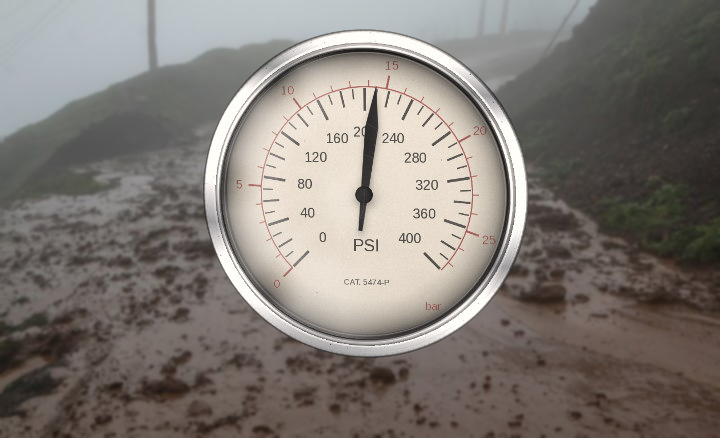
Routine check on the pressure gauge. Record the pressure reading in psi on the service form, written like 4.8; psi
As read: 210; psi
